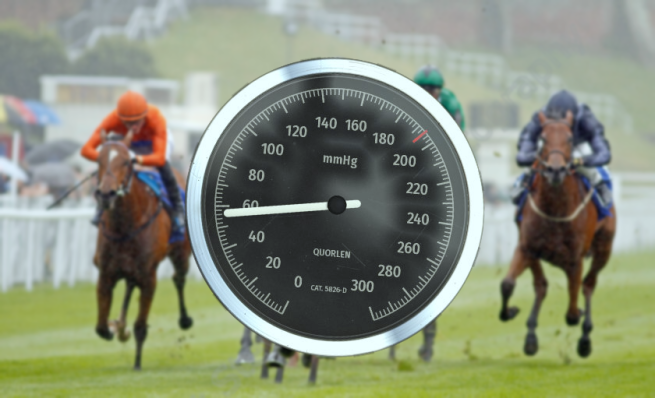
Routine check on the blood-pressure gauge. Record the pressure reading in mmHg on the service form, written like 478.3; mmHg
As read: 56; mmHg
